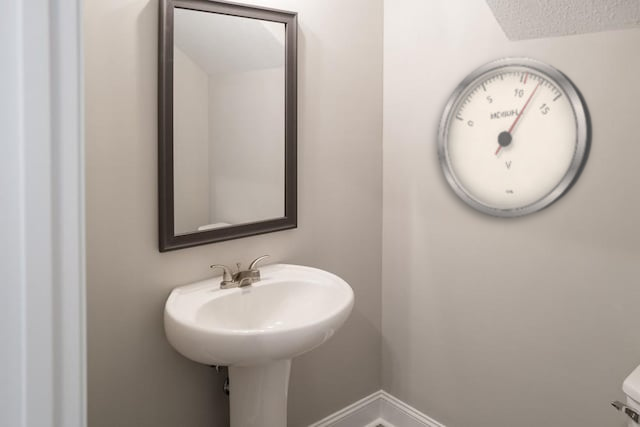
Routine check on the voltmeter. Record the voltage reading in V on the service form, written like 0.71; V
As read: 12.5; V
